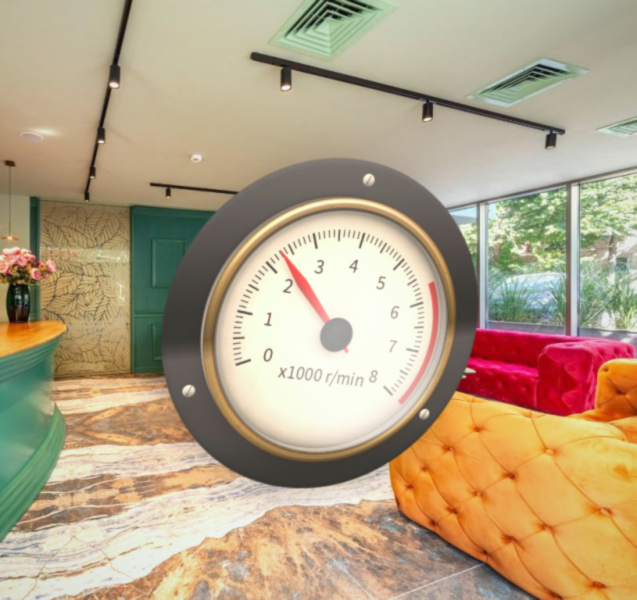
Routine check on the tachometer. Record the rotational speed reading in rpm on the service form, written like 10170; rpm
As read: 2300; rpm
